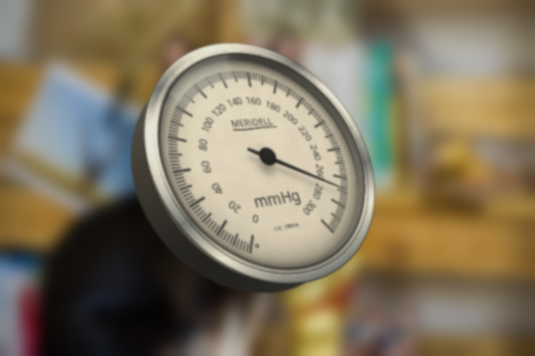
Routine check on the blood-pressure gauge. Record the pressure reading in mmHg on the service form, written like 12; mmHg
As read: 270; mmHg
